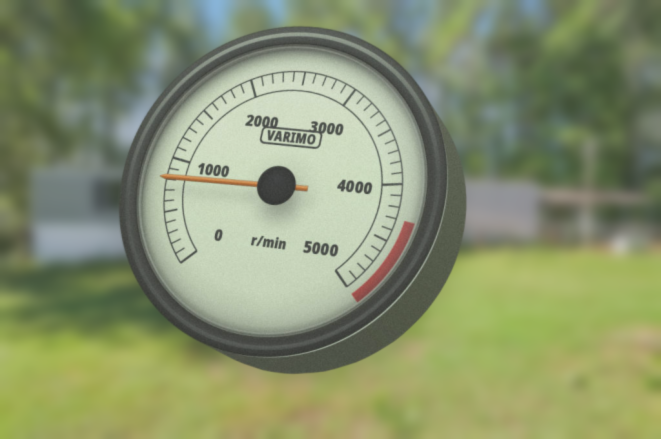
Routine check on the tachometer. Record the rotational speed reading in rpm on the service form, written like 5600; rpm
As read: 800; rpm
